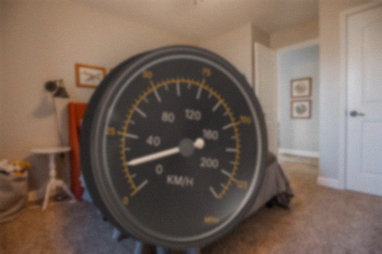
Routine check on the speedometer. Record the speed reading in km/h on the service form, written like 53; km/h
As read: 20; km/h
